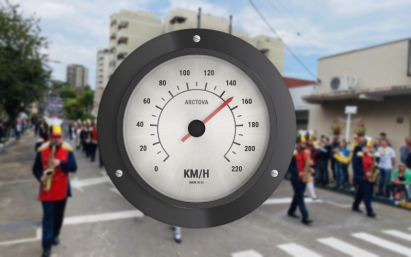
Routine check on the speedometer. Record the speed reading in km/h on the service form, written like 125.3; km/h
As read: 150; km/h
